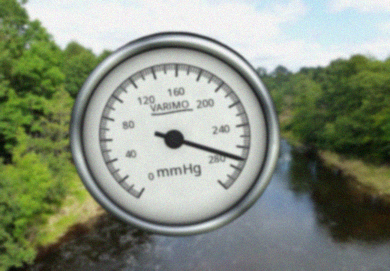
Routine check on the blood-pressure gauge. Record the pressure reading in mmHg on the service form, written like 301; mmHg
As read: 270; mmHg
